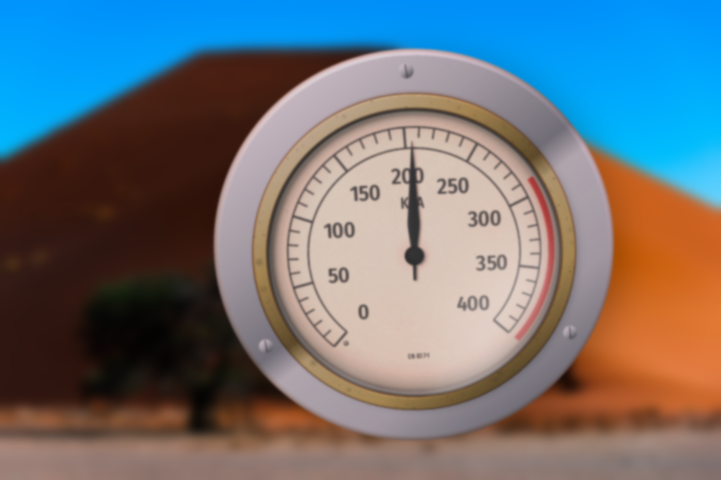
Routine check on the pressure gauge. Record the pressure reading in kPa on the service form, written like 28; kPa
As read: 205; kPa
